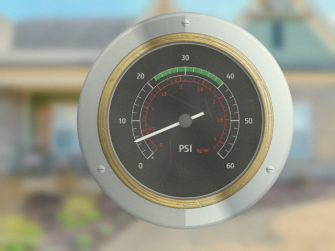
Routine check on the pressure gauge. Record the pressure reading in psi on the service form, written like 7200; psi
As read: 5; psi
